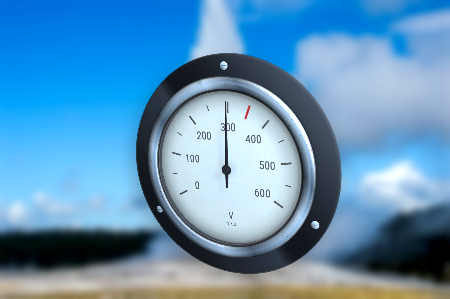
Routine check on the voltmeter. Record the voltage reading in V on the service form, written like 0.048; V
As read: 300; V
